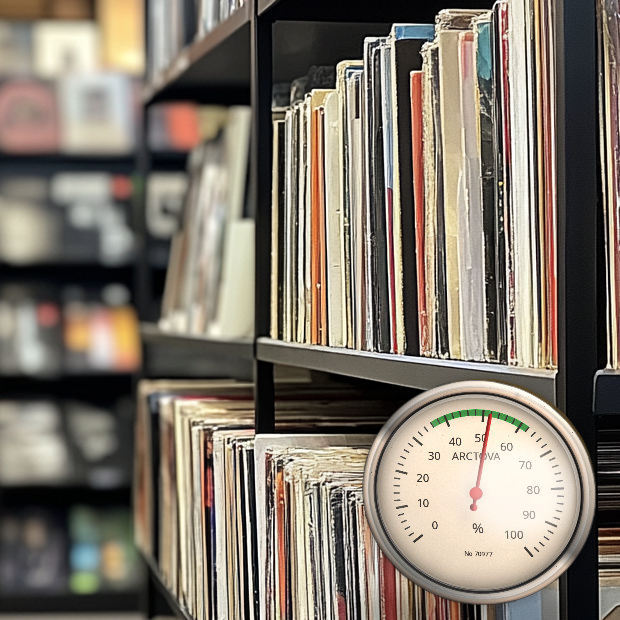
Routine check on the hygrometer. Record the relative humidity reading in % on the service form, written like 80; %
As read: 52; %
